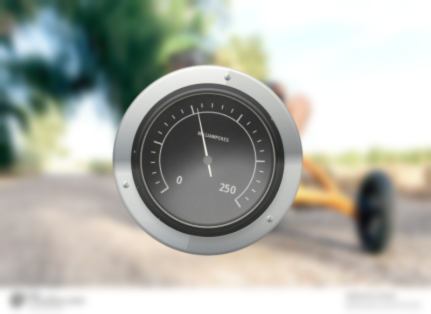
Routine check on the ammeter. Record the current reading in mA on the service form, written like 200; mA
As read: 105; mA
